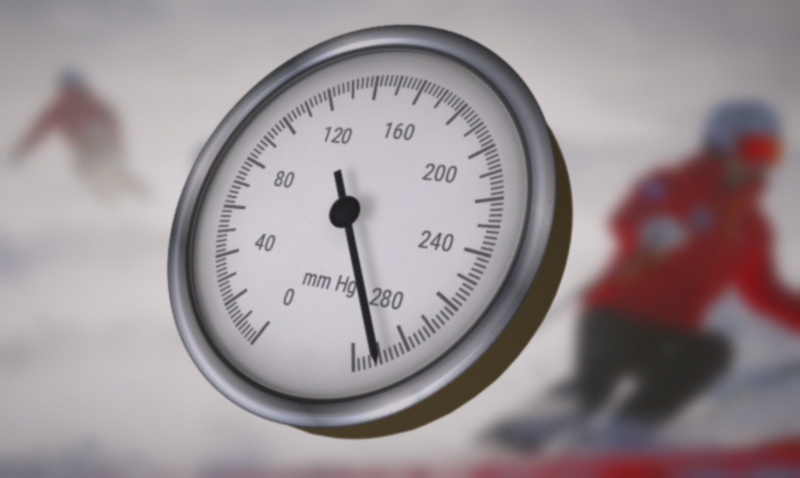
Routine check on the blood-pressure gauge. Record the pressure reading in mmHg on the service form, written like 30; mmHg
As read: 290; mmHg
